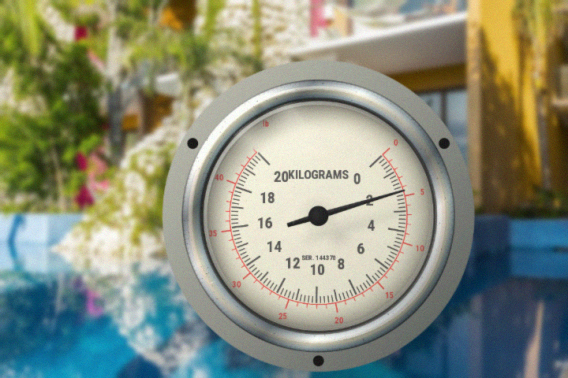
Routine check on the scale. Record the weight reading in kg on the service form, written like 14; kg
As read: 2; kg
